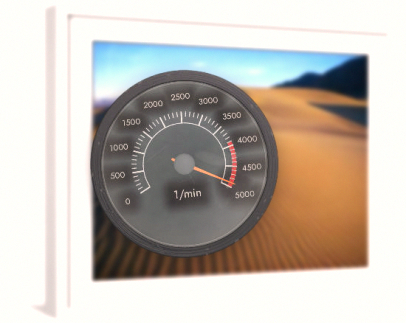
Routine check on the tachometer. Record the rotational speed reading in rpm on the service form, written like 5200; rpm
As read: 4900; rpm
